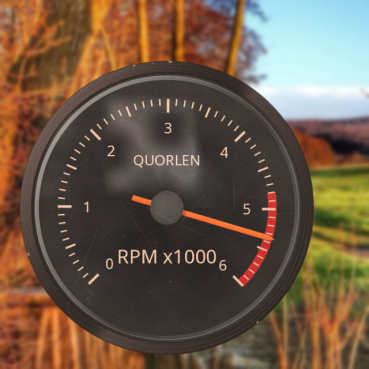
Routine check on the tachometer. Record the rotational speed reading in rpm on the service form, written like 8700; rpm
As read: 5350; rpm
